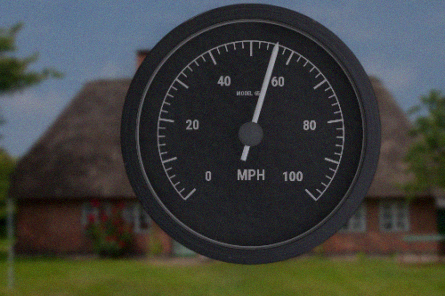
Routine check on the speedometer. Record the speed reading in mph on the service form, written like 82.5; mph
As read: 56; mph
